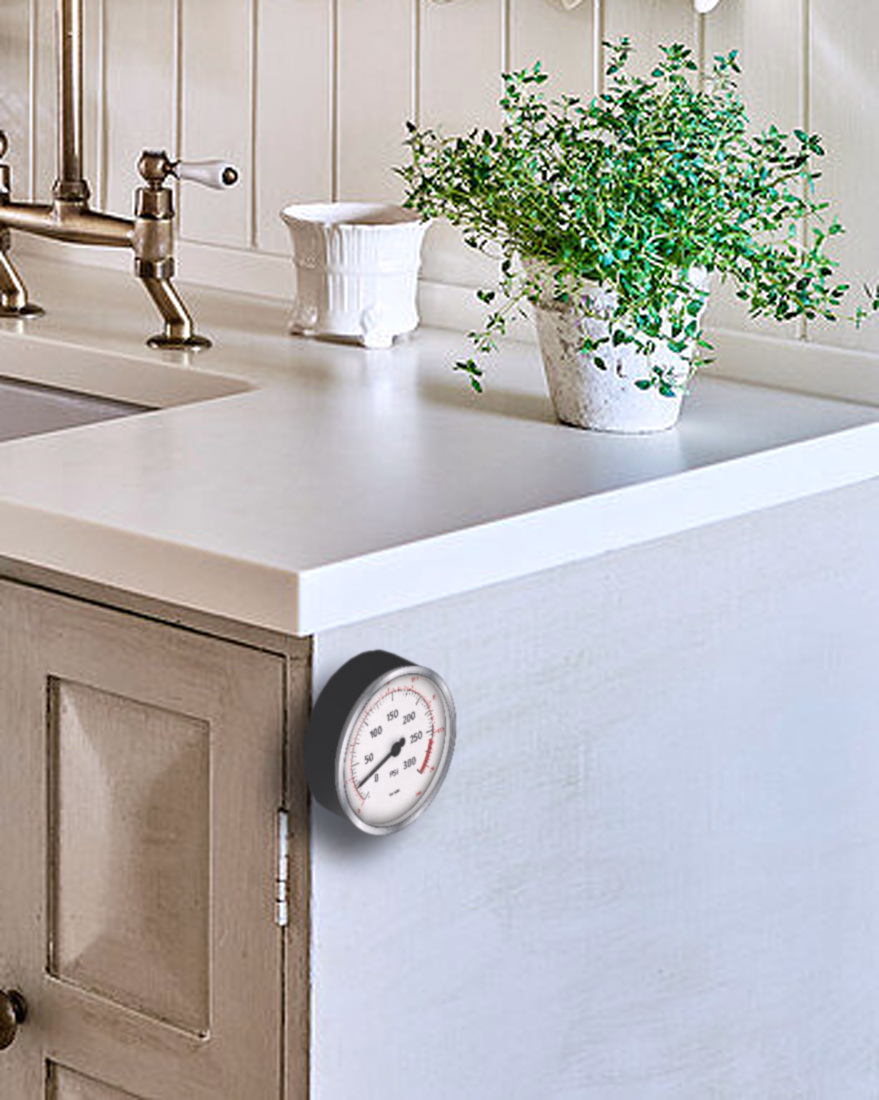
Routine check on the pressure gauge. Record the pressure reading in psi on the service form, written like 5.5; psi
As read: 25; psi
